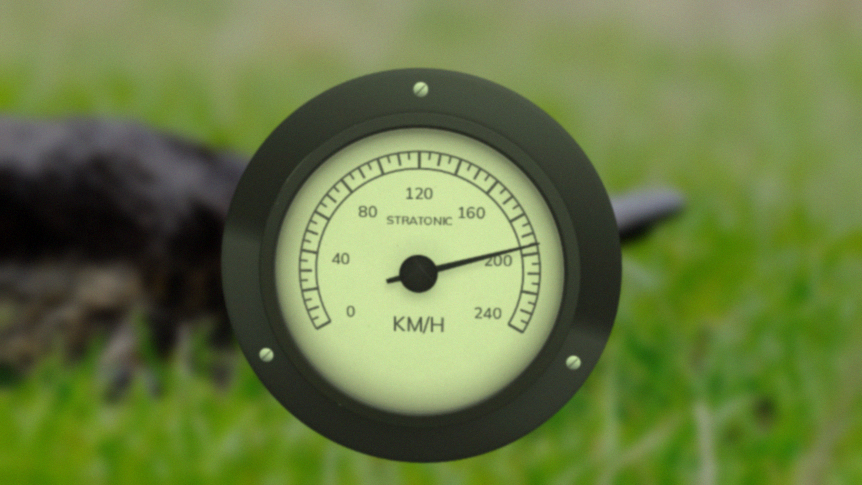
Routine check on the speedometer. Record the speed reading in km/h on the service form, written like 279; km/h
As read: 195; km/h
